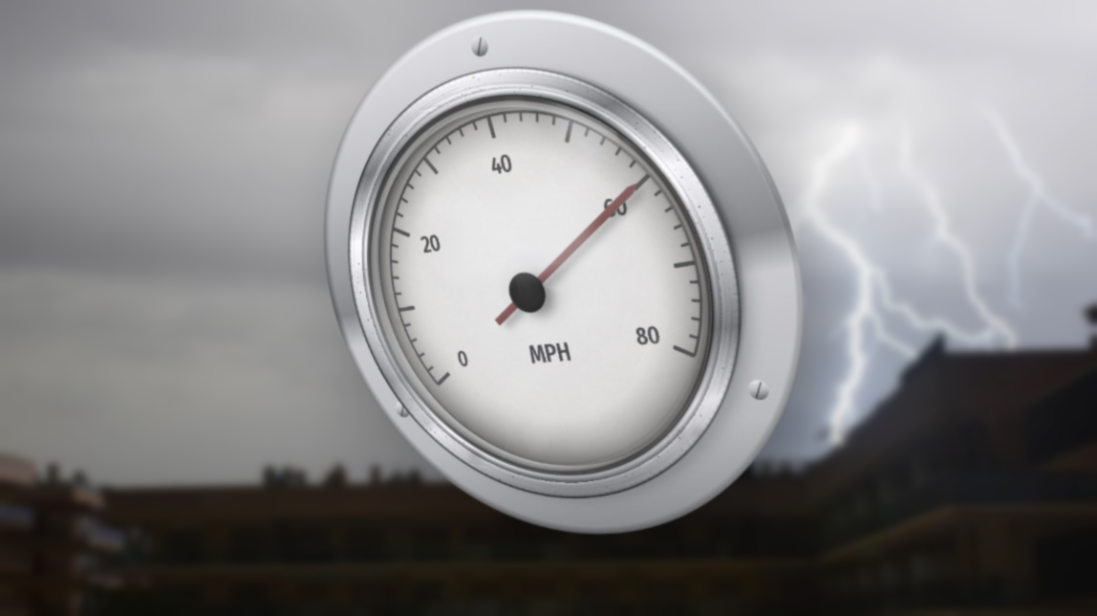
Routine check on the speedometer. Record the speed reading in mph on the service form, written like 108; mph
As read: 60; mph
